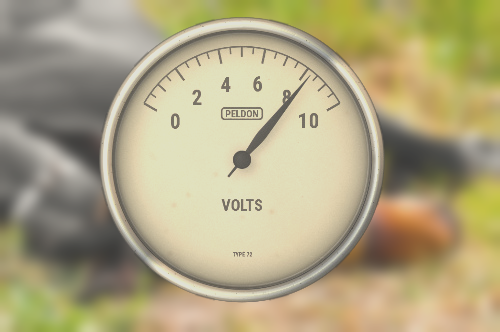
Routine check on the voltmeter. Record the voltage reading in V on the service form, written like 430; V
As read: 8.25; V
